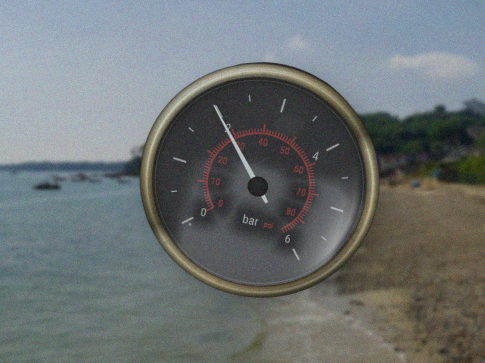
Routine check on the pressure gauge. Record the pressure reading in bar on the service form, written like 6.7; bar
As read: 2; bar
